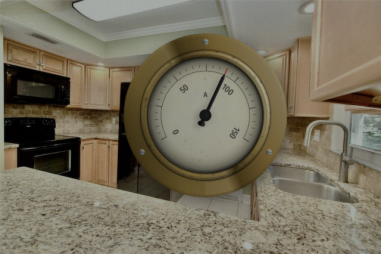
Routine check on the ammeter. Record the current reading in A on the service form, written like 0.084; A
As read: 90; A
